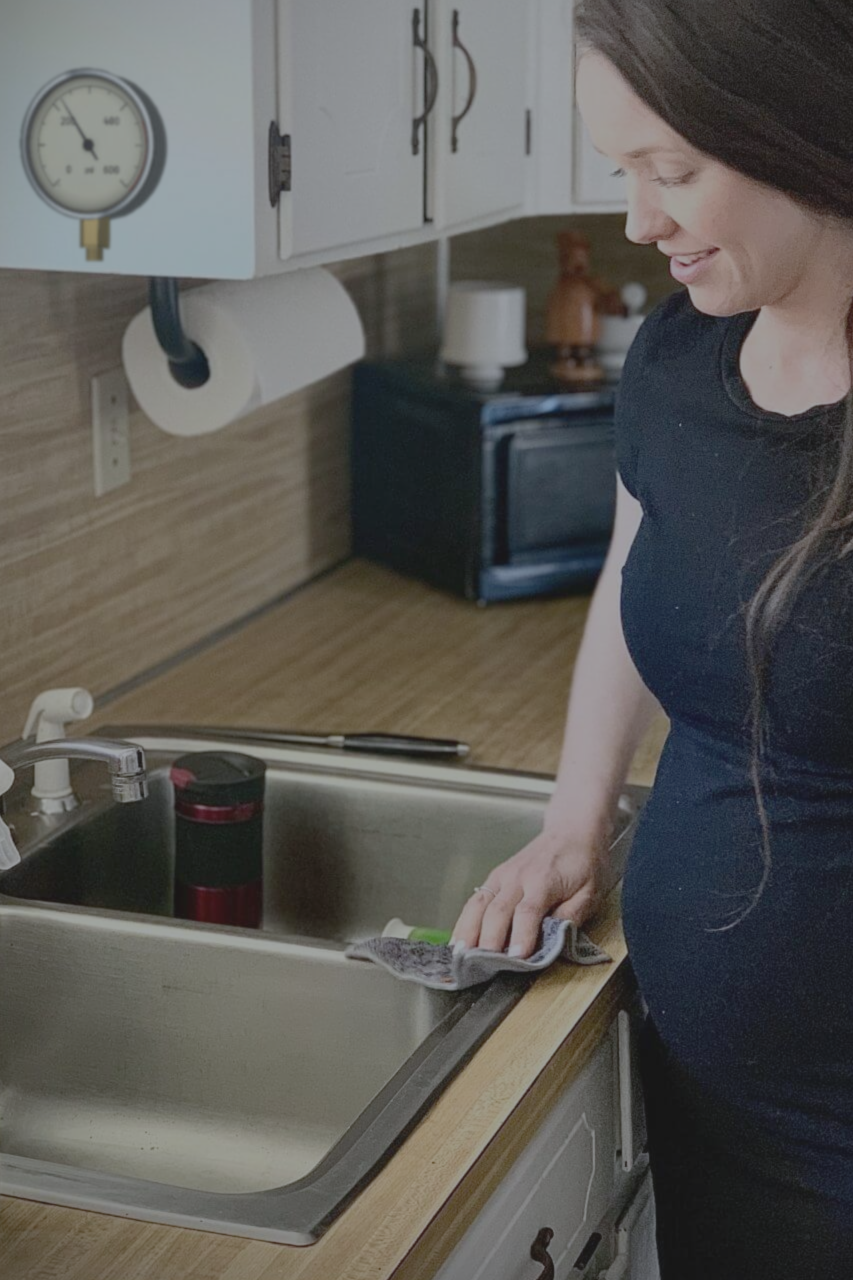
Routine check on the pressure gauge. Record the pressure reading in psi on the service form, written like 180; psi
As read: 225; psi
